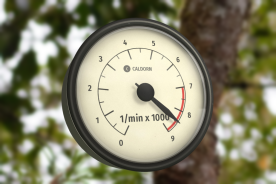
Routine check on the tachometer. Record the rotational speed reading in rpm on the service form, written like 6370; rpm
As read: 8500; rpm
